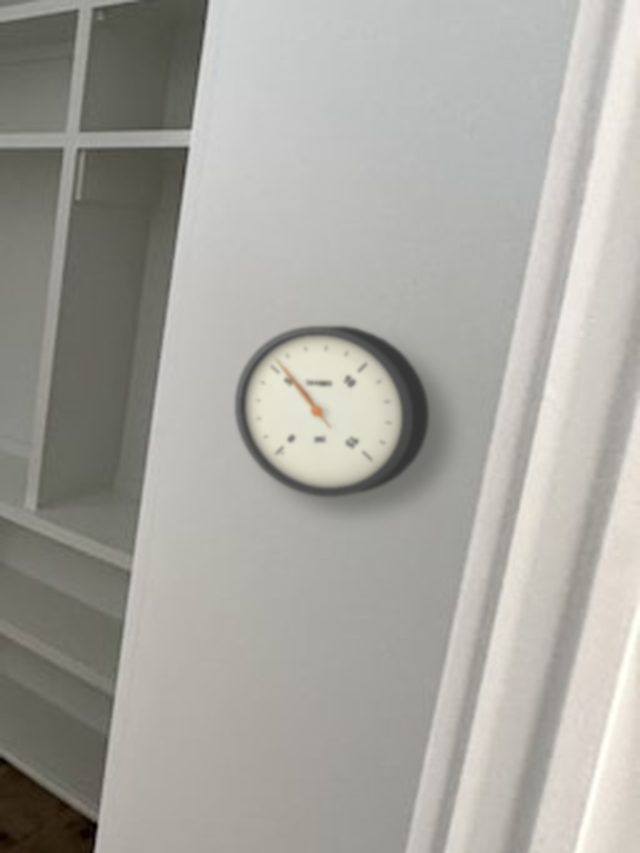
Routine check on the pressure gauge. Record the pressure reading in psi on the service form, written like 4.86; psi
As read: 5.5; psi
